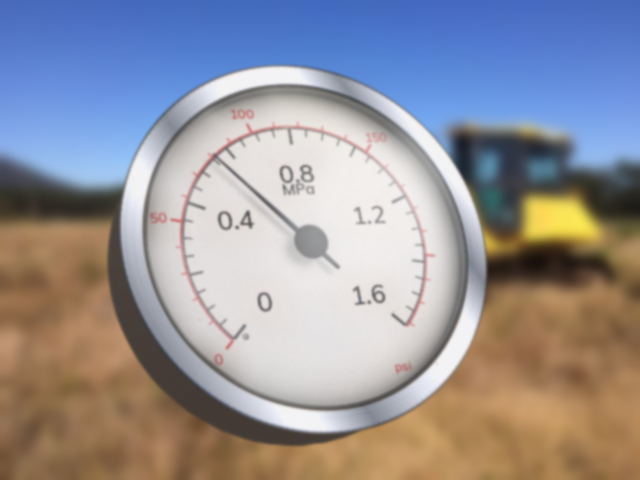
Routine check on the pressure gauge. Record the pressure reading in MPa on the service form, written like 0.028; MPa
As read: 0.55; MPa
